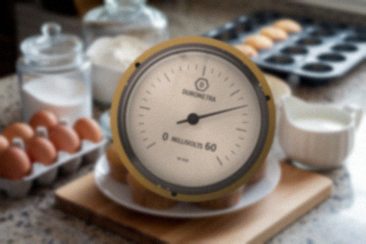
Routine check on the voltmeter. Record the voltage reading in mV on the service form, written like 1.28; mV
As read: 44; mV
